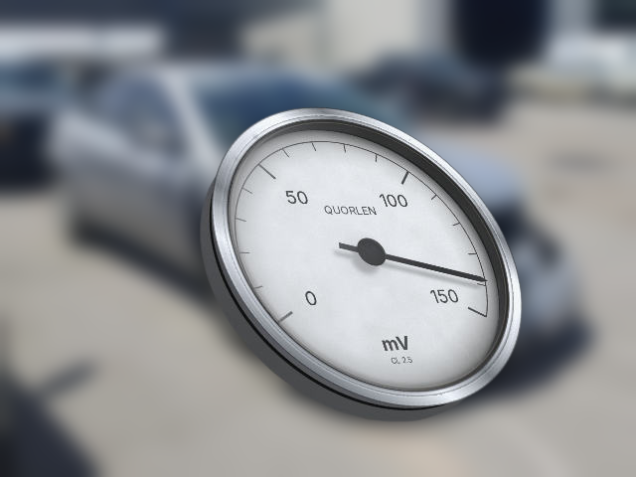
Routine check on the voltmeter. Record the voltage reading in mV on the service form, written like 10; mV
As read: 140; mV
